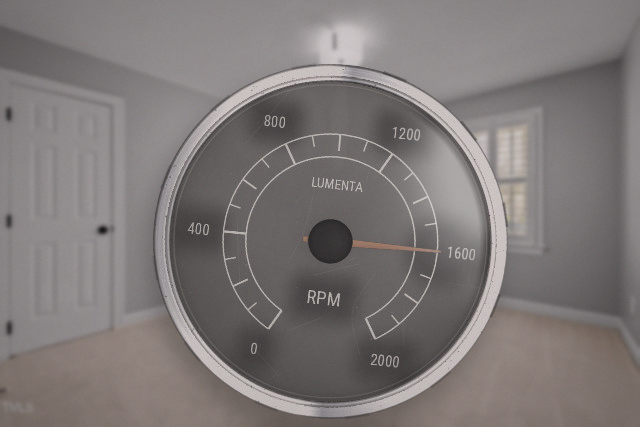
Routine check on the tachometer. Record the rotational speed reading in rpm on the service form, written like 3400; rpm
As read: 1600; rpm
